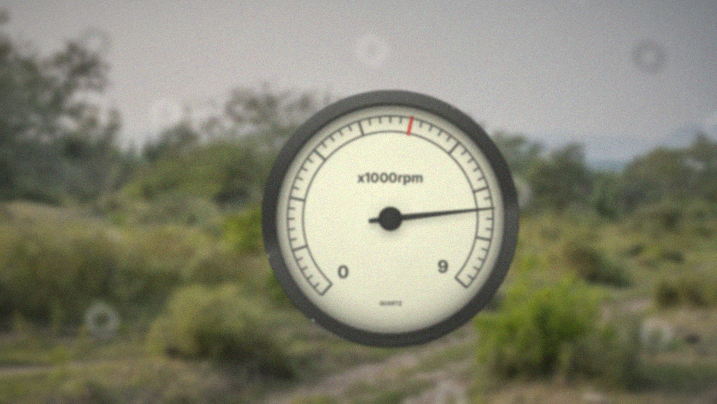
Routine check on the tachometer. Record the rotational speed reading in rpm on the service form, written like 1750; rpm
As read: 7400; rpm
